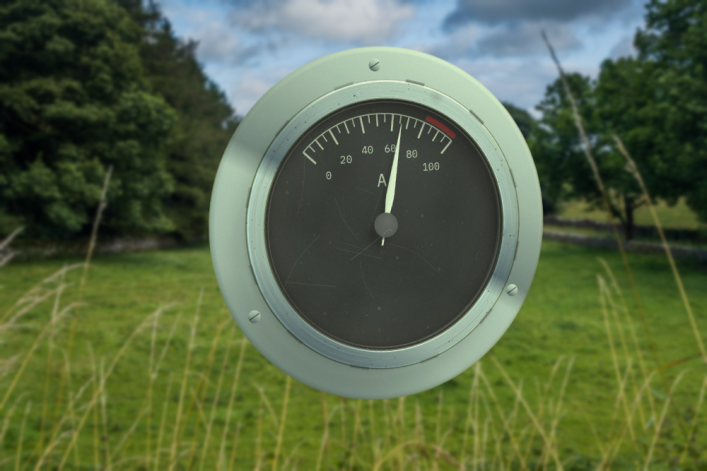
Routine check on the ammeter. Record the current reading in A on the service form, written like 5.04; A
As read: 65; A
